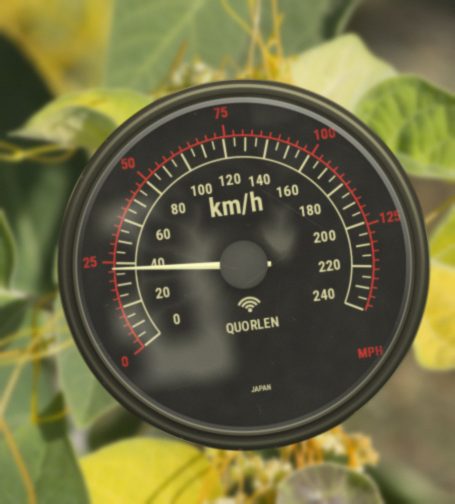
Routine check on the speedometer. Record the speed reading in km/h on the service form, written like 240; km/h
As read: 37.5; km/h
